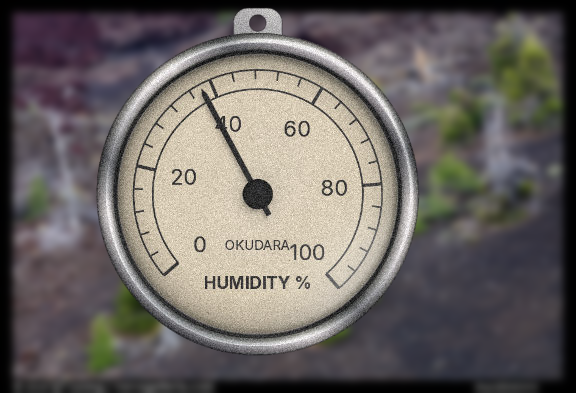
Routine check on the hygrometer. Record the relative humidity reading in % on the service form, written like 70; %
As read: 38; %
